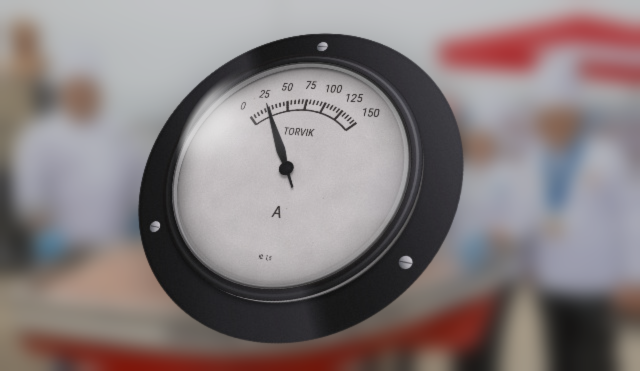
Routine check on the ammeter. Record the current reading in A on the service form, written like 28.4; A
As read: 25; A
